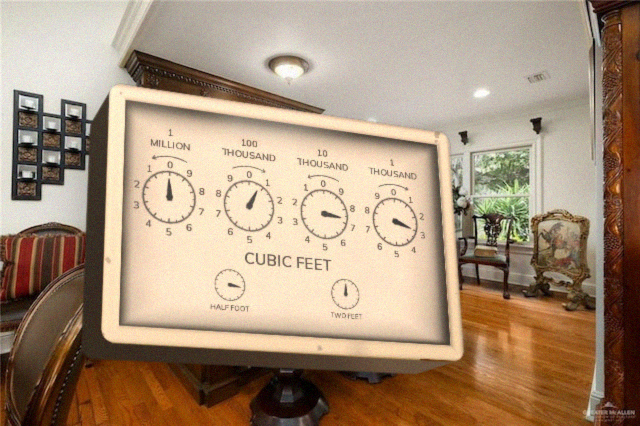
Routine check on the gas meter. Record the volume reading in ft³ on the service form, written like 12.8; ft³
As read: 7300; ft³
